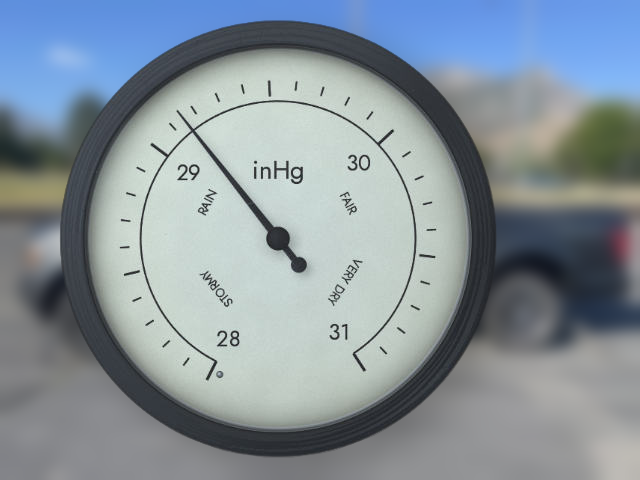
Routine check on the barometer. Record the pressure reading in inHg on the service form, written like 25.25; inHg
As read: 29.15; inHg
